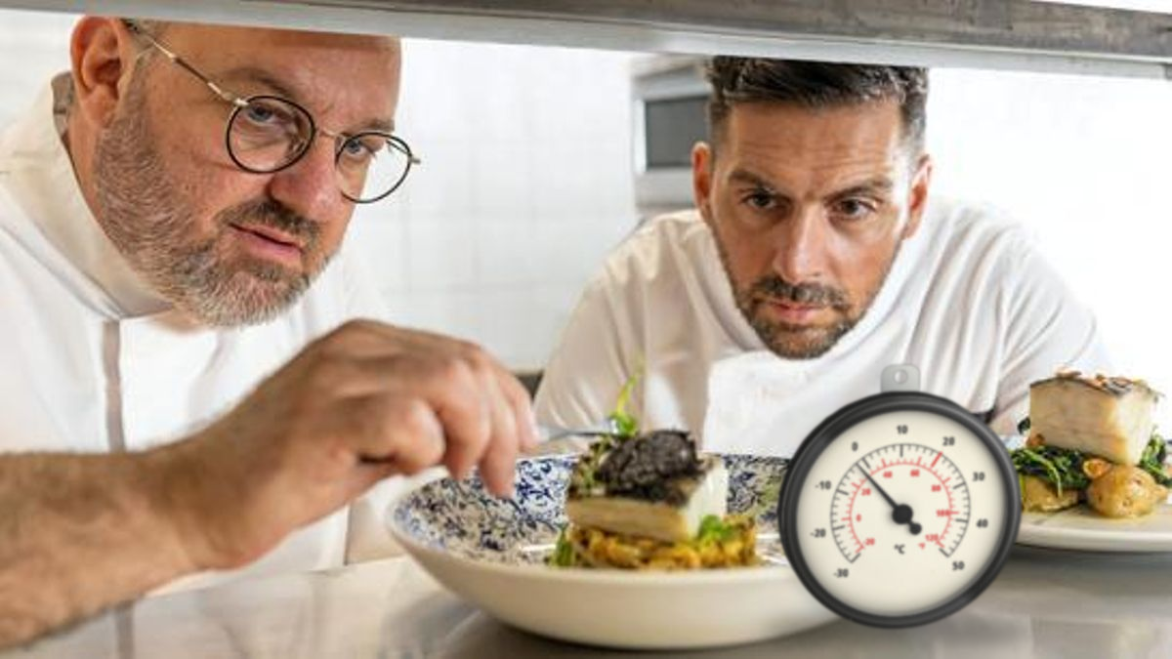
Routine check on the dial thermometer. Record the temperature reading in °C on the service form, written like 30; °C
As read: -2; °C
